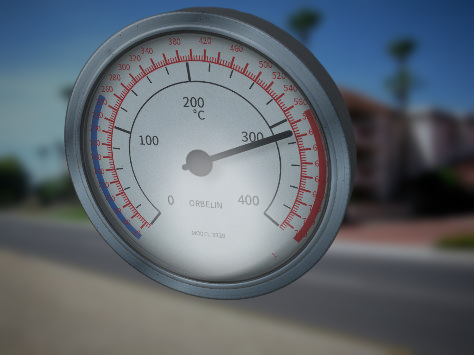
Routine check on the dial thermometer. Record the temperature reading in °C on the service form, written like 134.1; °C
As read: 310; °C
